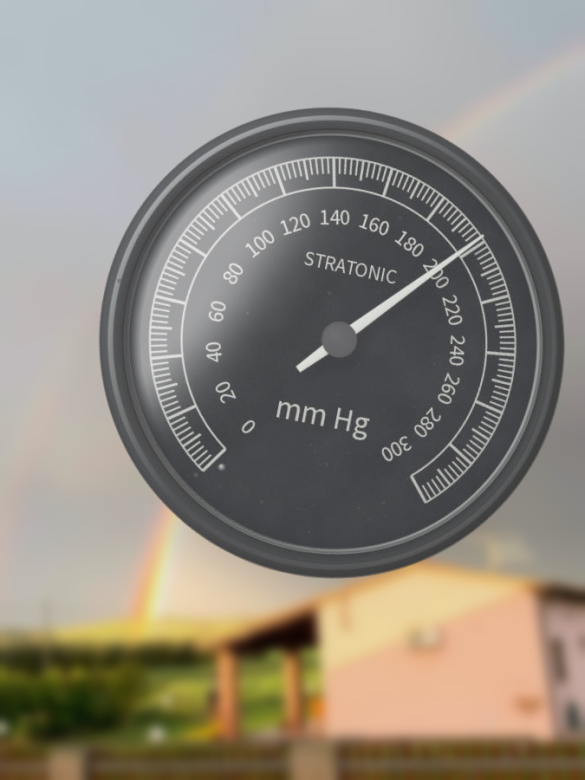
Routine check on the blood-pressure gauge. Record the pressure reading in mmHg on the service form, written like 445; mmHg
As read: 198; mmHg
